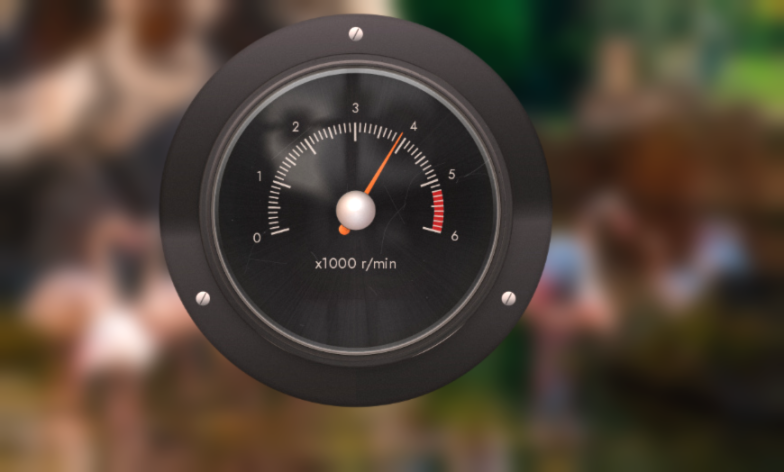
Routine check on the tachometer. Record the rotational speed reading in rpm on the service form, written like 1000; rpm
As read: 3900; rpm
